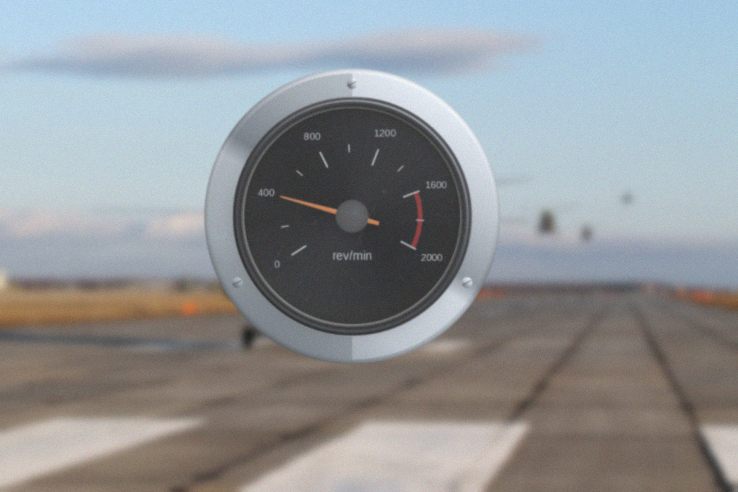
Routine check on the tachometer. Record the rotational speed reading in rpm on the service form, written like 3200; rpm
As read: 400; rpm
